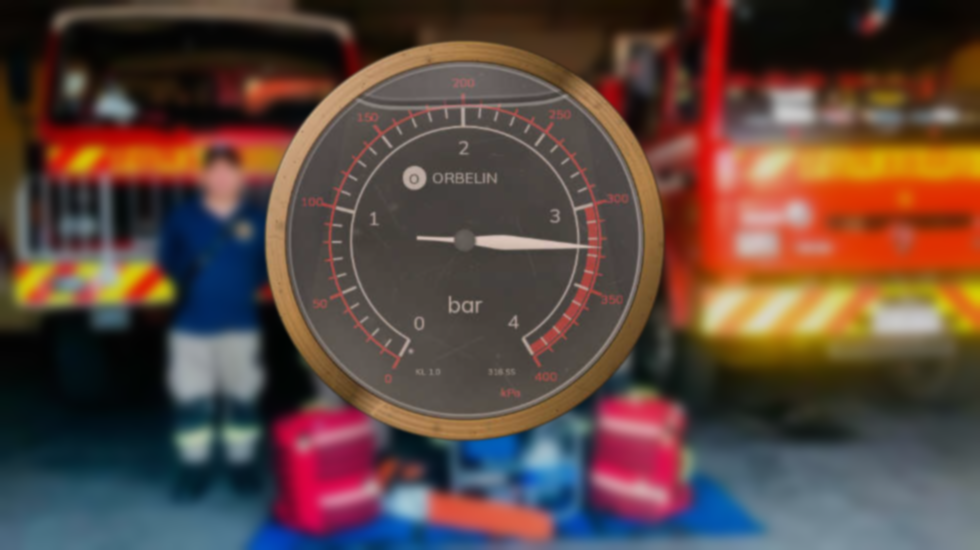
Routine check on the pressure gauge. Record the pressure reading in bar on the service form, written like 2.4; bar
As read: 3.25; bar
